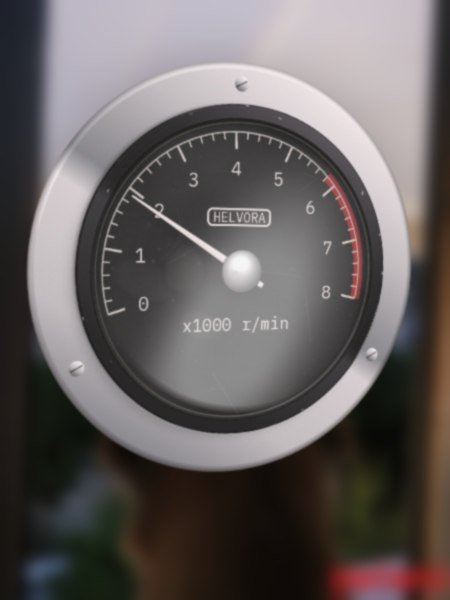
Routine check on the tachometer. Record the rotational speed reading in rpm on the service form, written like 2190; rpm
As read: 1900; rpm
